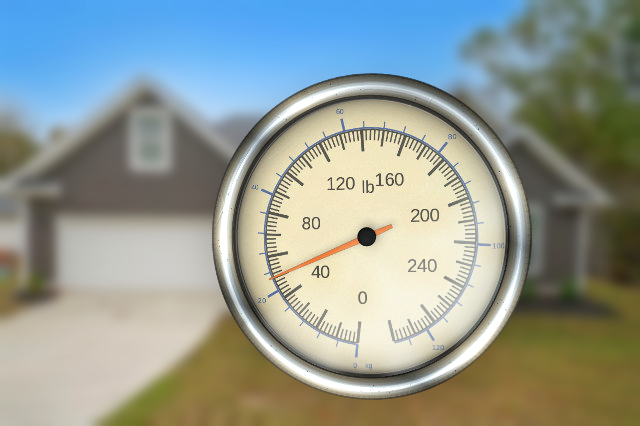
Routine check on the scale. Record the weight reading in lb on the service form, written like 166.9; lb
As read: 50; lb
